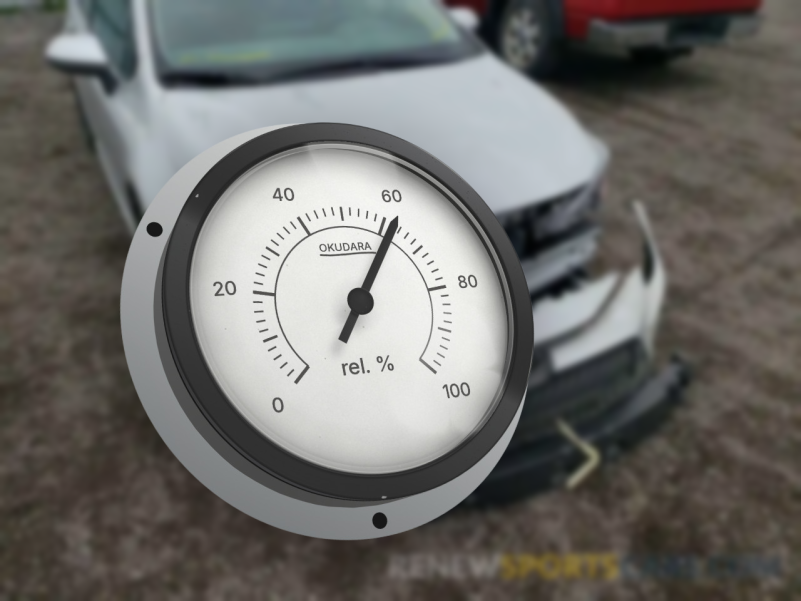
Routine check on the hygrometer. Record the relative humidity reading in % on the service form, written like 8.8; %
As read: 62; %
